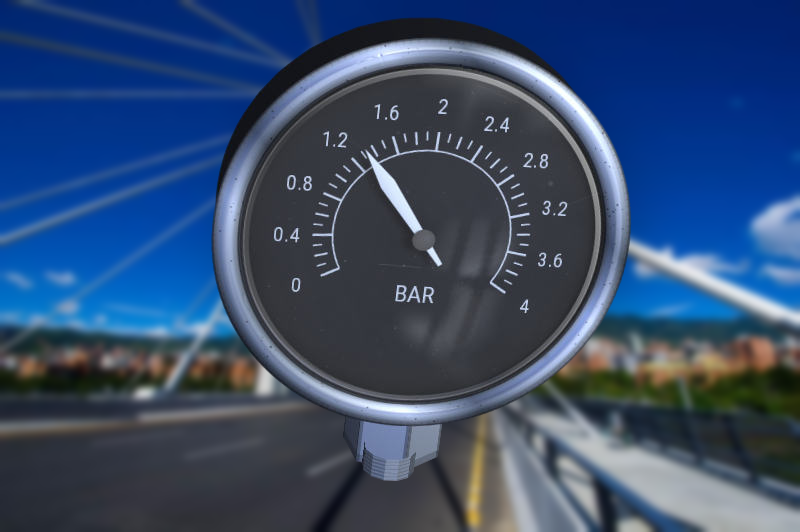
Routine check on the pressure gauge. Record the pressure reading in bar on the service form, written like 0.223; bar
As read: 1.35; bar
